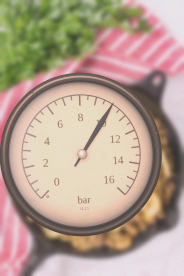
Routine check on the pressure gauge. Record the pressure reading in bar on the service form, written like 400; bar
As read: 10; bar
